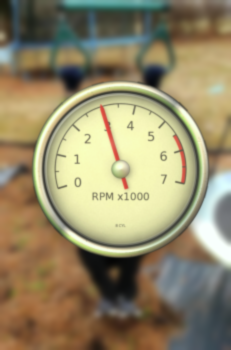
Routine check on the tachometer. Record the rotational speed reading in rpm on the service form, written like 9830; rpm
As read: 3000; rpm
